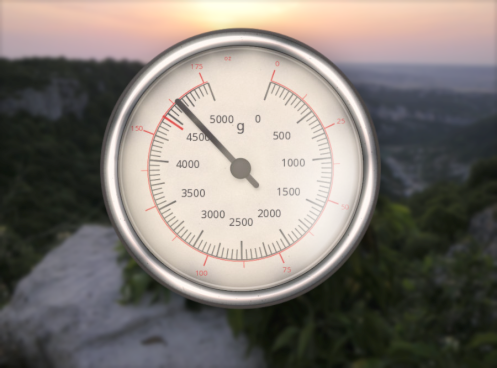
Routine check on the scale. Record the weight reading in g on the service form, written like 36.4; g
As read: 4650; g
